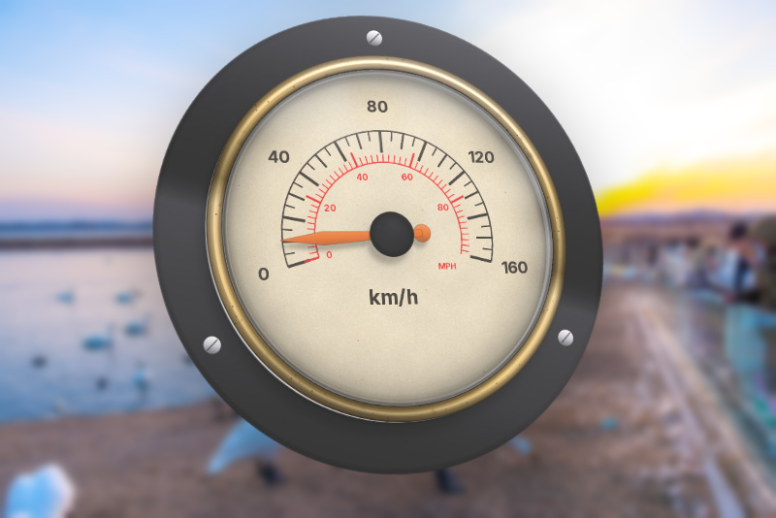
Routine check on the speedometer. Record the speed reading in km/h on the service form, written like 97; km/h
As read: 10; km/h
